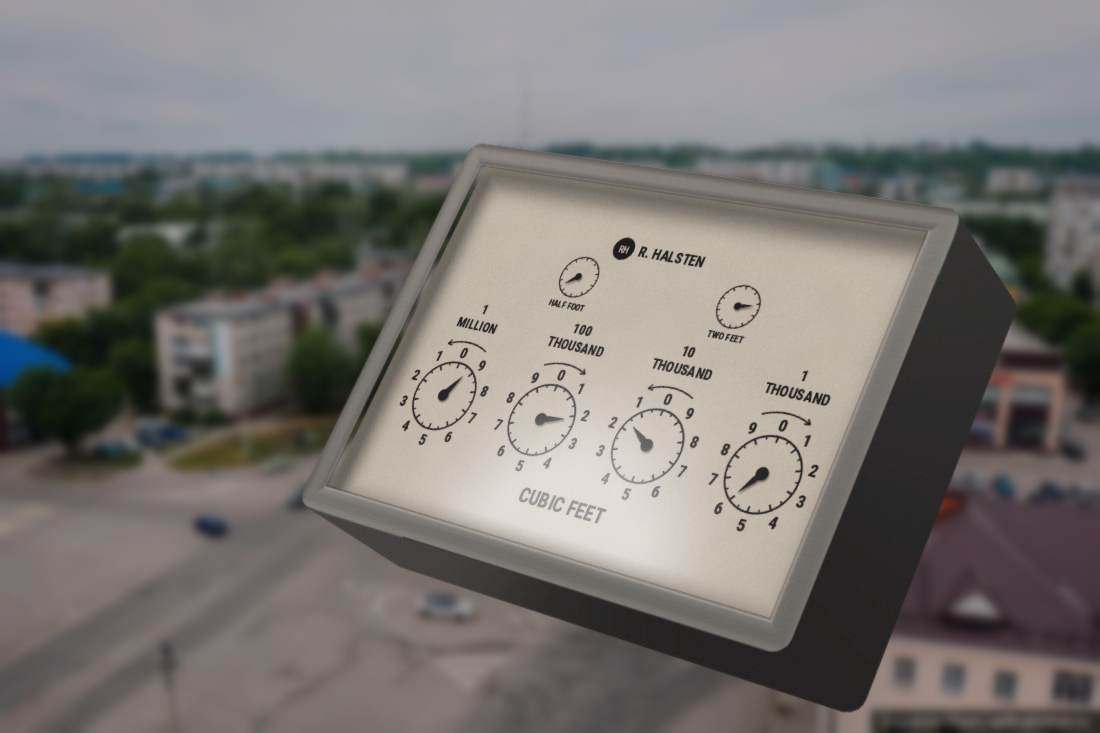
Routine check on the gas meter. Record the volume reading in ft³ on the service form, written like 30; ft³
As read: 921600; ft³
